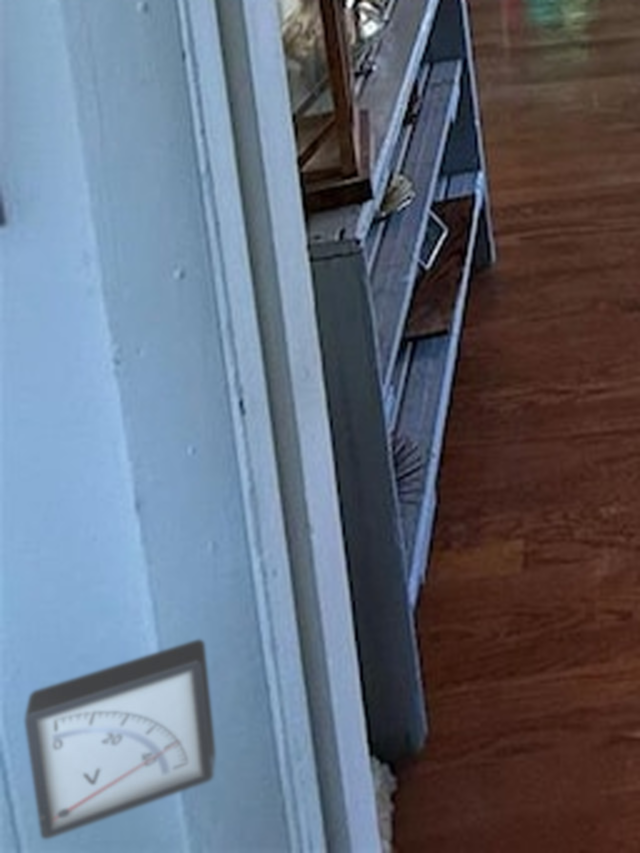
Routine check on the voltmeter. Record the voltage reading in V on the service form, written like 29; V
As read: 40; V
